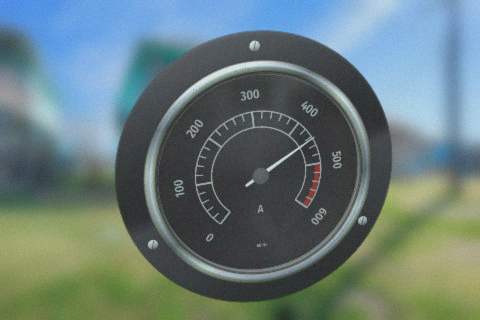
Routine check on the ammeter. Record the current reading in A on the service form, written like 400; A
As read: 440; A
